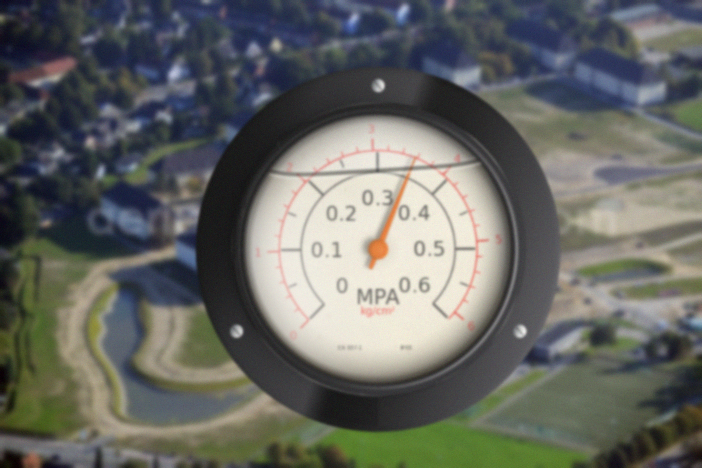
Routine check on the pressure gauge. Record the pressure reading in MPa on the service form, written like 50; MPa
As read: 0.35; MPa
